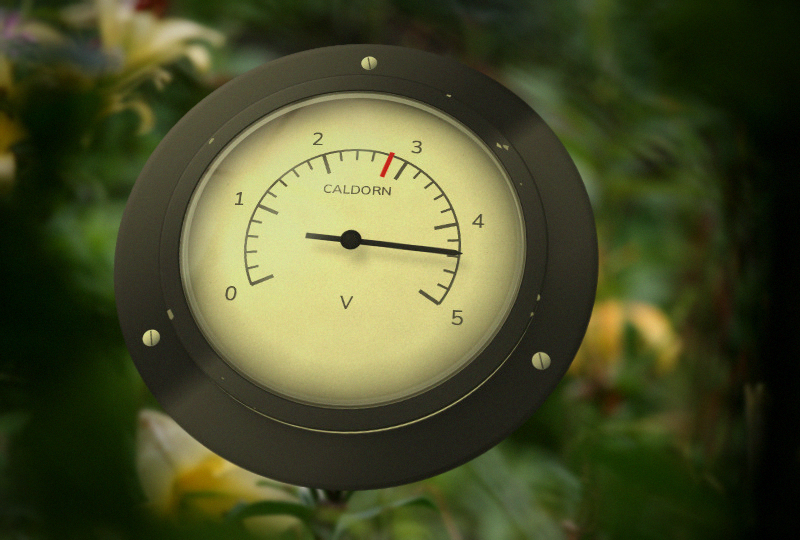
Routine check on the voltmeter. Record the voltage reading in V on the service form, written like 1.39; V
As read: 4.4; V
